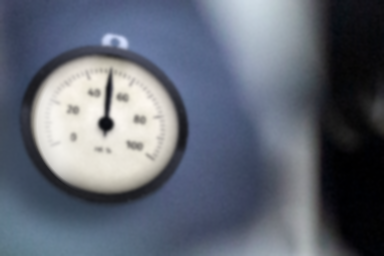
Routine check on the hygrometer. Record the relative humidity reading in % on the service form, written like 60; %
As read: 50; %
